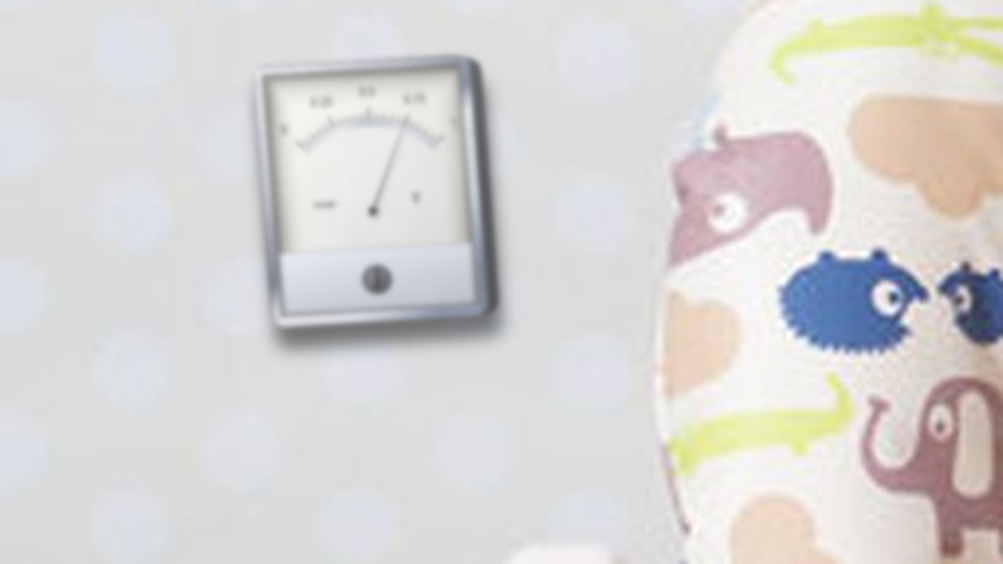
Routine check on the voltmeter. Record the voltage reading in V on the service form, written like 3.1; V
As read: 0.75; V
